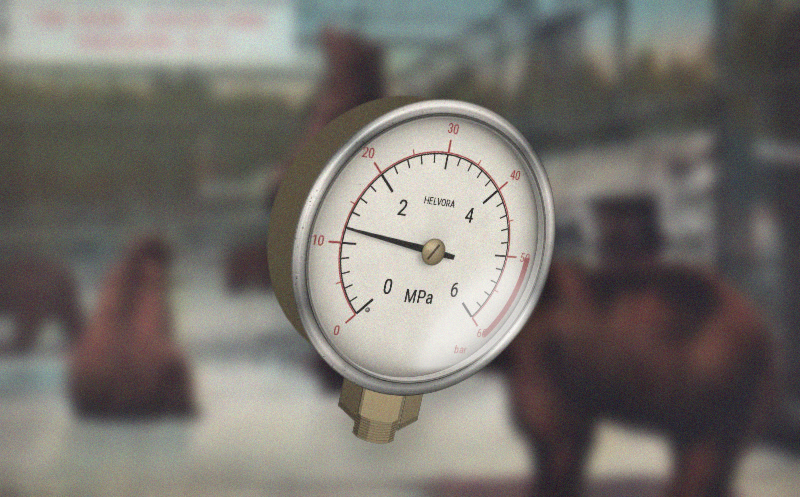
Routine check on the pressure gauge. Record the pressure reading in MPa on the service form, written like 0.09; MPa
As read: 1.2; MPa
